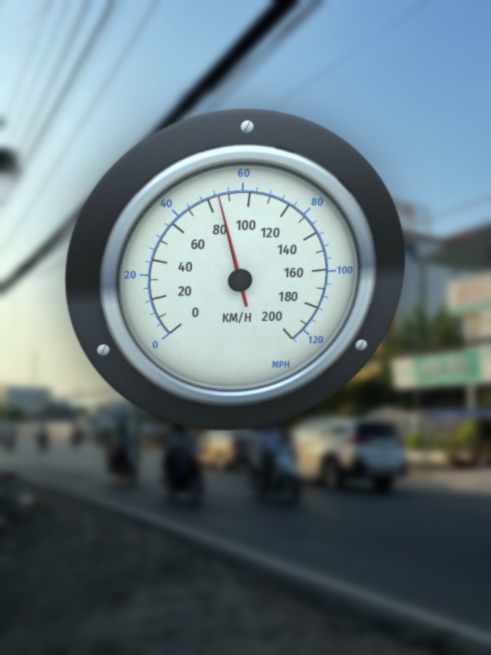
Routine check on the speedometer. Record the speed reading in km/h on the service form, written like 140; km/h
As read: 85; km/h
